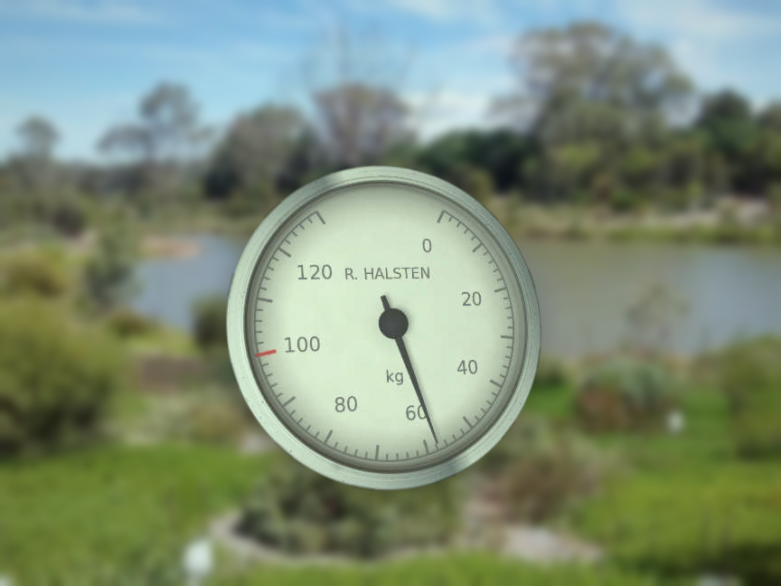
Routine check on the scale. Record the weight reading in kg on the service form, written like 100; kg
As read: 58; kg
